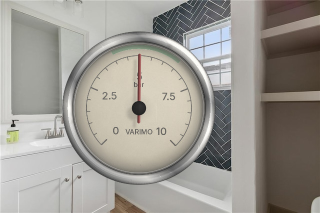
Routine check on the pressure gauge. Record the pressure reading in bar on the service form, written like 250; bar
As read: 5; bar
